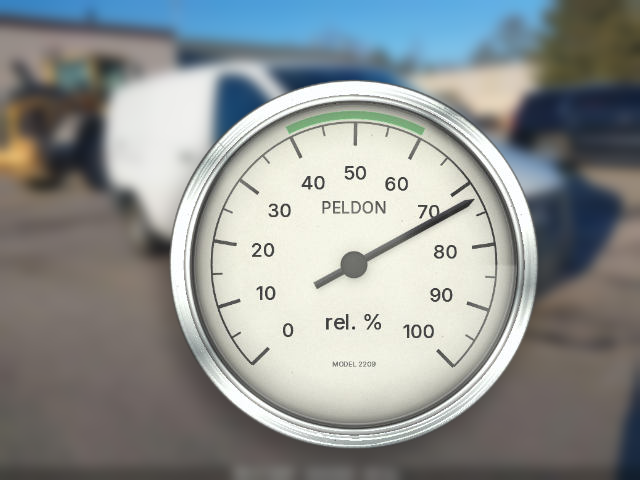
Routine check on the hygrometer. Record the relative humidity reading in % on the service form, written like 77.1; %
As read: 72.5; %
